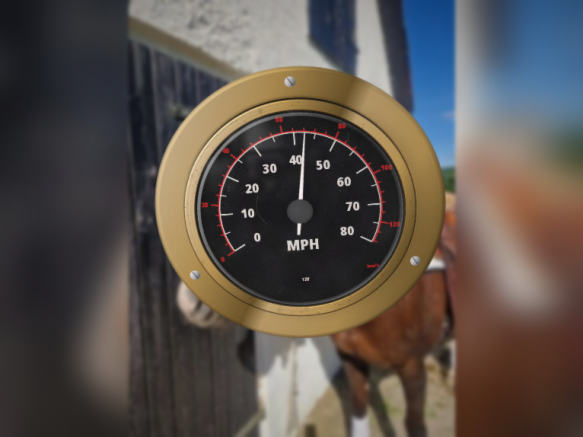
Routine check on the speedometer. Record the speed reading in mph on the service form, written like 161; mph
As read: 42.5; mph
